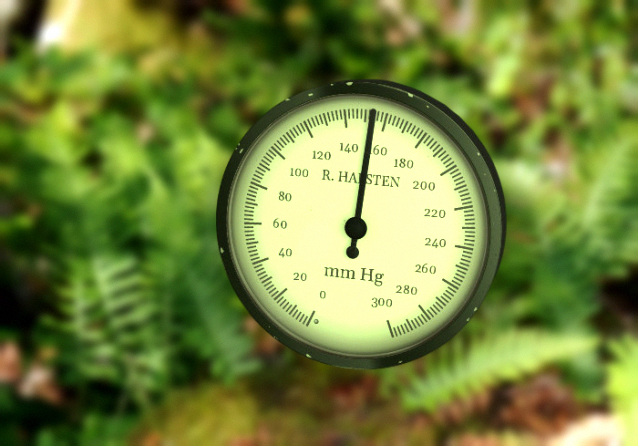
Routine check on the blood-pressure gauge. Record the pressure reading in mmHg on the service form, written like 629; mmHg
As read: 154; mmHg
